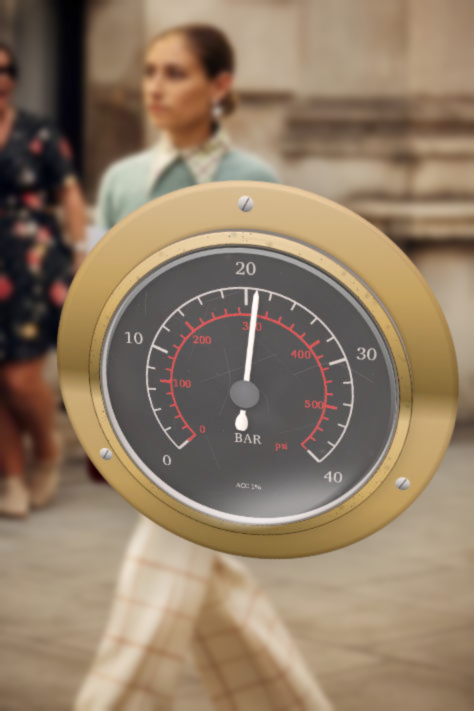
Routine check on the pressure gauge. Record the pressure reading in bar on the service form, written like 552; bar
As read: 21; bar
